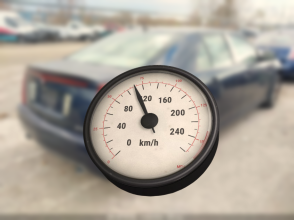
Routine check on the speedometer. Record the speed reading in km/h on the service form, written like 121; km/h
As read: 110; km/h
